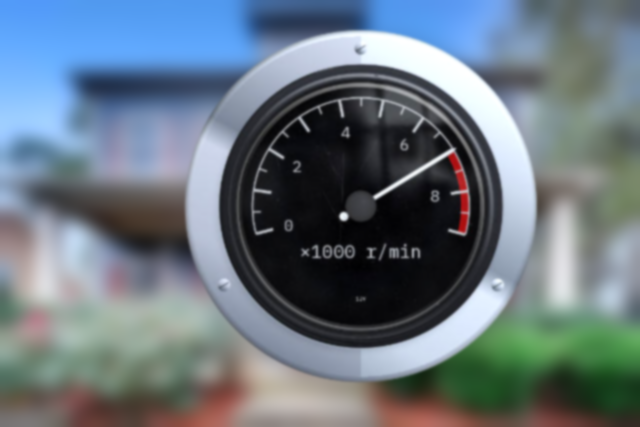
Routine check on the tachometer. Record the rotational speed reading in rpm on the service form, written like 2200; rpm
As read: 7000; rpm
